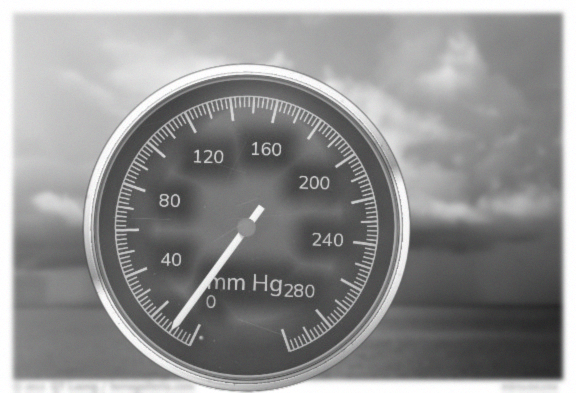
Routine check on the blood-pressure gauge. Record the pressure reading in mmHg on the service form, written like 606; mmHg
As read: 10; mmHg
